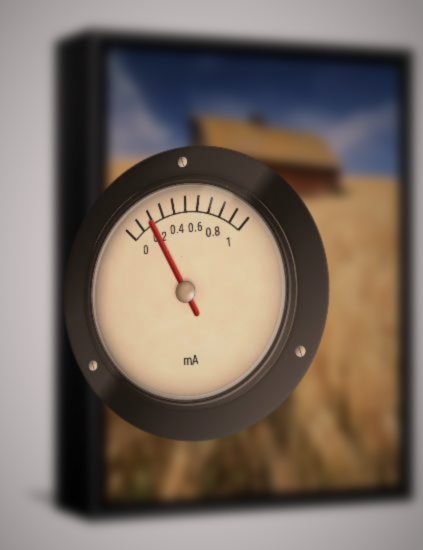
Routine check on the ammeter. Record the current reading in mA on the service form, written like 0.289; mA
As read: 0.2; mA
